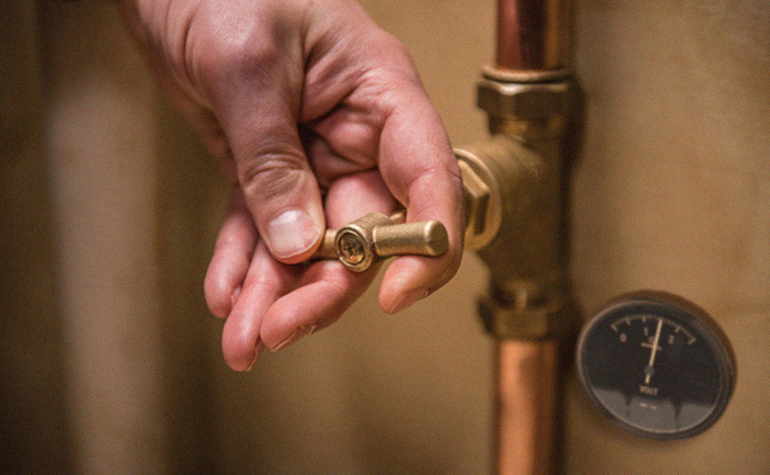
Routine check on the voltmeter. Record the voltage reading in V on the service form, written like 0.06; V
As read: 1.5; V
